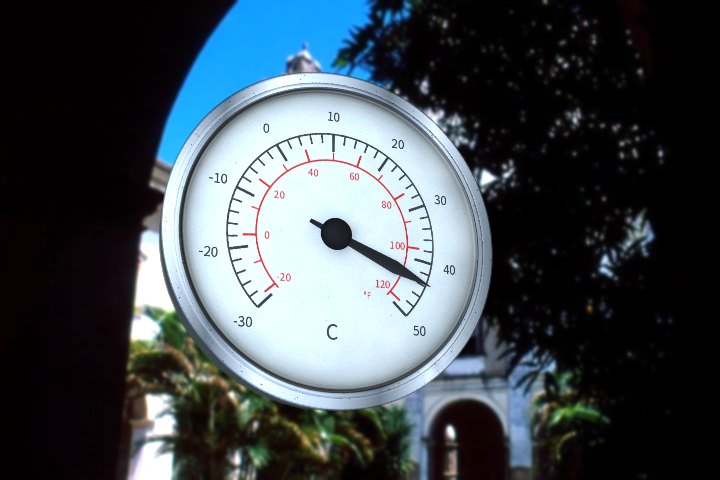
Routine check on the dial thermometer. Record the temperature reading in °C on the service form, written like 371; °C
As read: 44; °C
